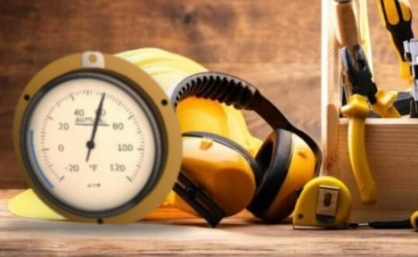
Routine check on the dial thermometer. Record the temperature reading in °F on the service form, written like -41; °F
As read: 60; °F
